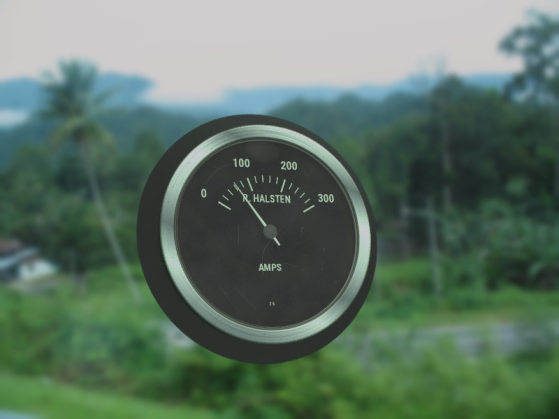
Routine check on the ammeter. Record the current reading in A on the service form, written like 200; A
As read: 60; A
